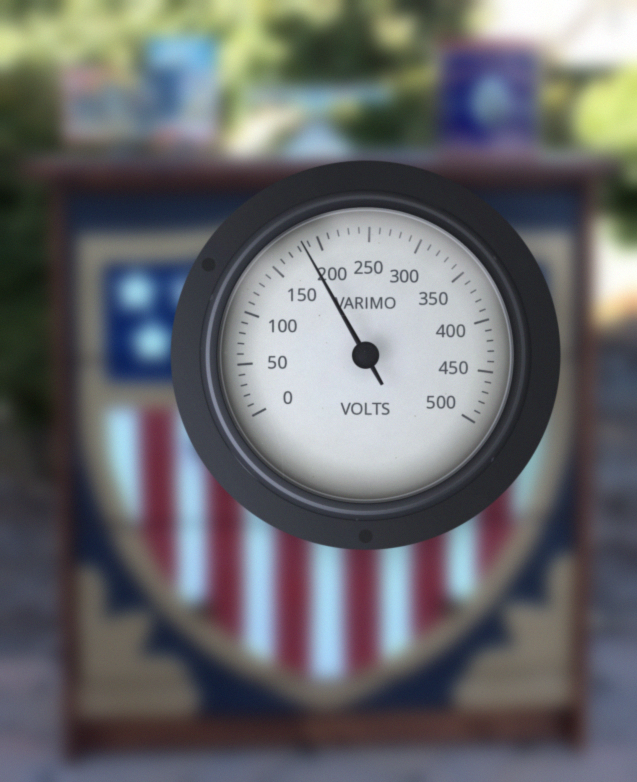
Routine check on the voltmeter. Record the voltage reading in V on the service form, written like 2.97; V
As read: 185; V
